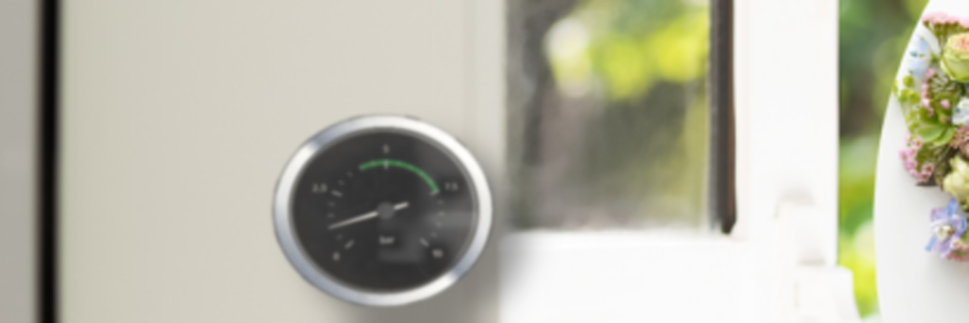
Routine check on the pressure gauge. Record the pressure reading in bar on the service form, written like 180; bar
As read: 1; bar
